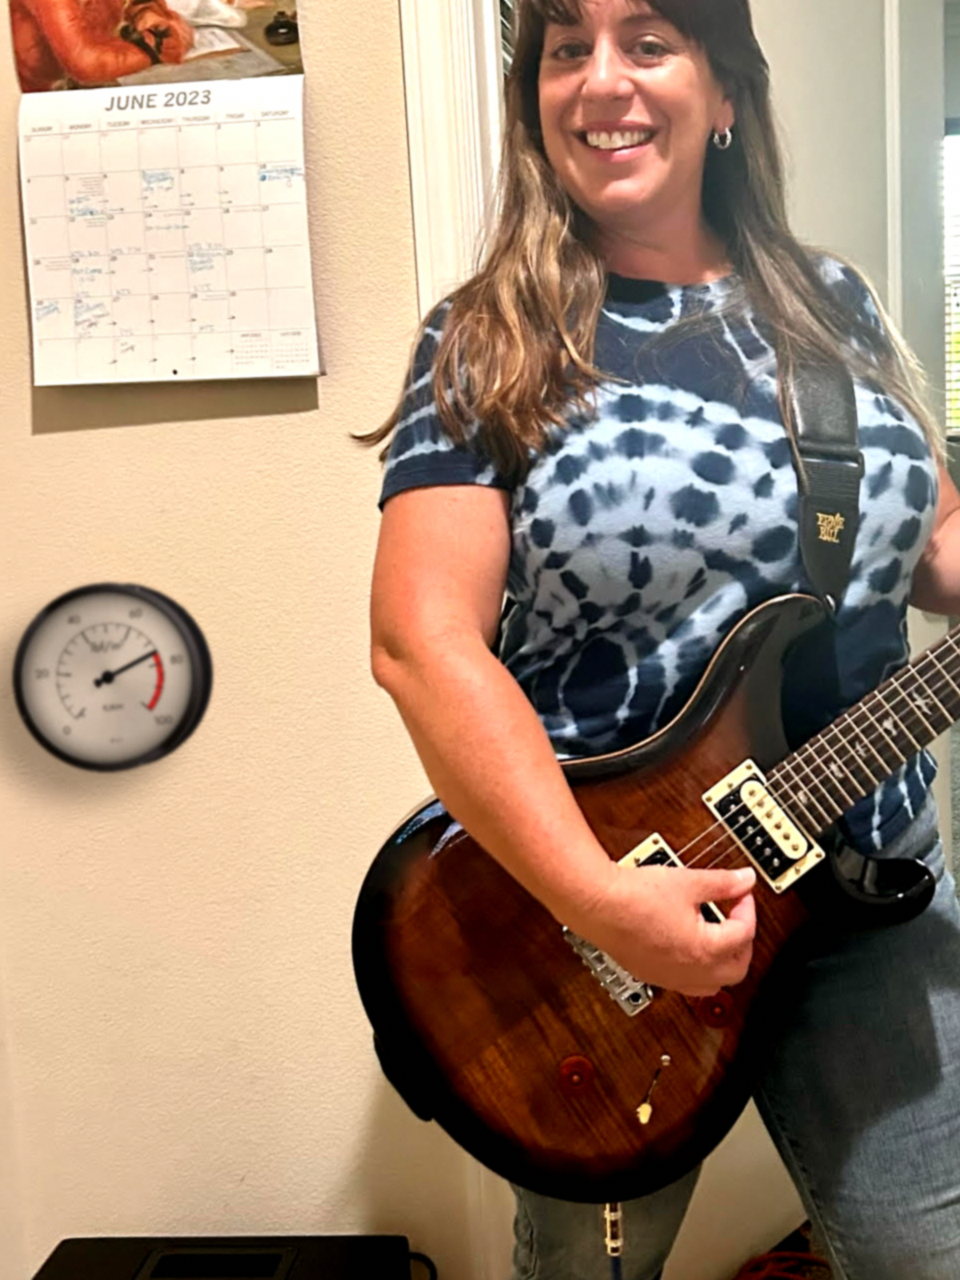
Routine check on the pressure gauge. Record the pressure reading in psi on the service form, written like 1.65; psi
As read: 75; psi
